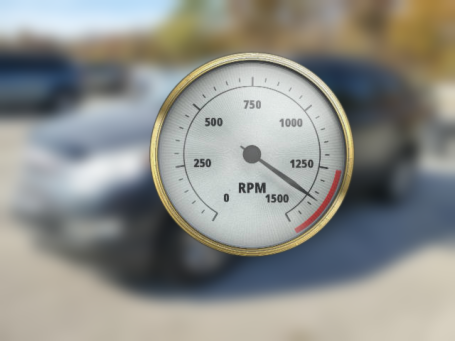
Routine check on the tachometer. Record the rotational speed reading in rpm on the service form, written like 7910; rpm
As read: 1375; rpm
